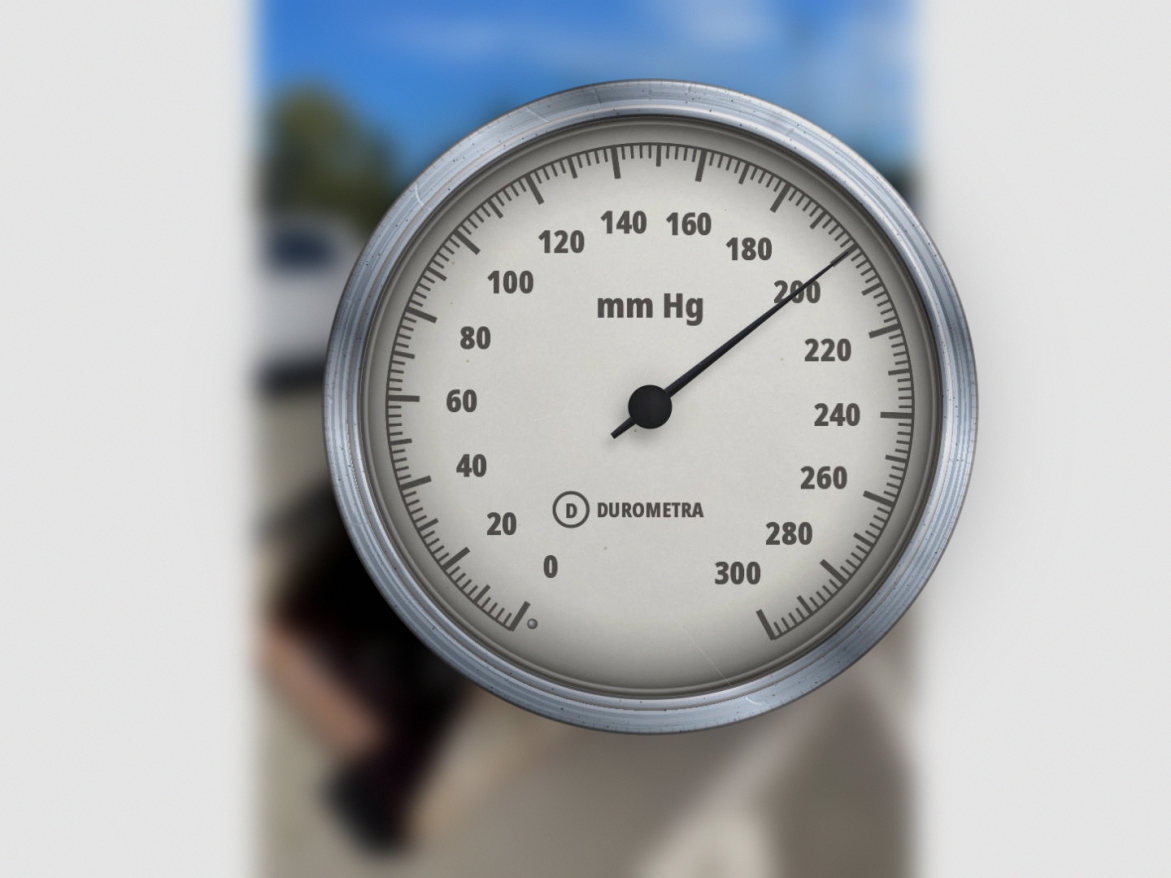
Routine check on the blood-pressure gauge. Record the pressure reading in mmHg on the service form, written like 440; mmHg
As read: 200; mmHg
